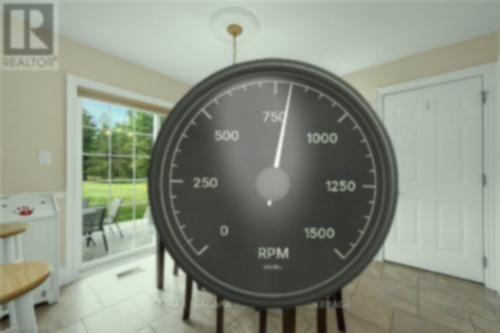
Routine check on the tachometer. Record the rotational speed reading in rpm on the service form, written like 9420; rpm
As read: 800; rpm
